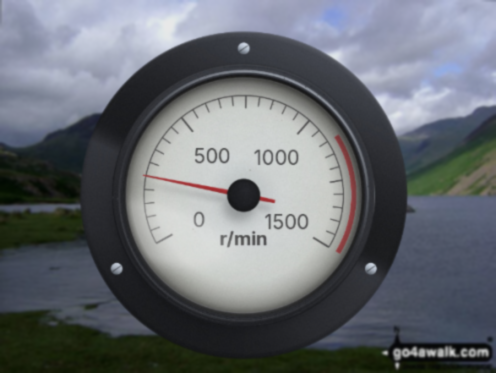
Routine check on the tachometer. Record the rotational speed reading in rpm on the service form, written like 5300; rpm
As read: 250; rpm
